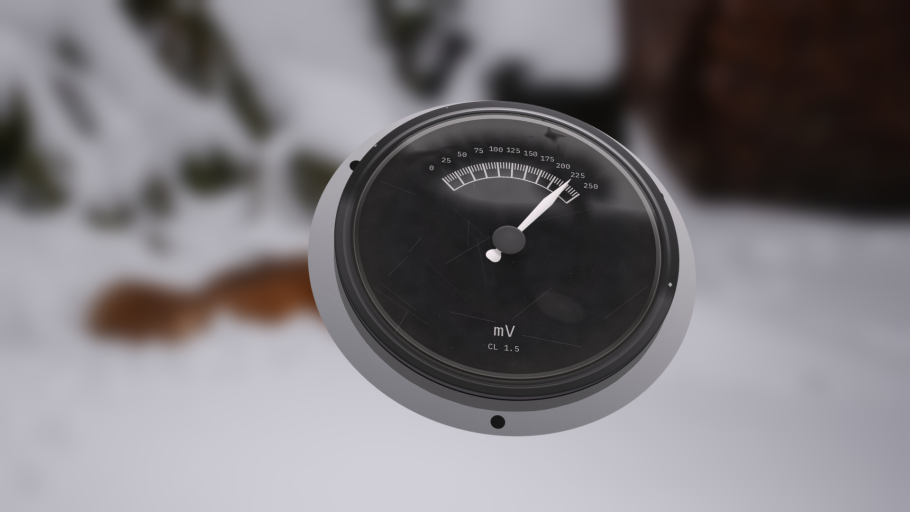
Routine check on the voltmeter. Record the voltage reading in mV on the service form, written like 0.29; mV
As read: 225; mV
